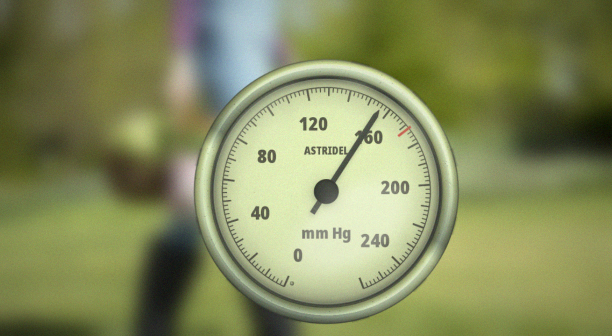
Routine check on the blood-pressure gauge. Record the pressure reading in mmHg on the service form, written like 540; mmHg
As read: 156; mmHg
